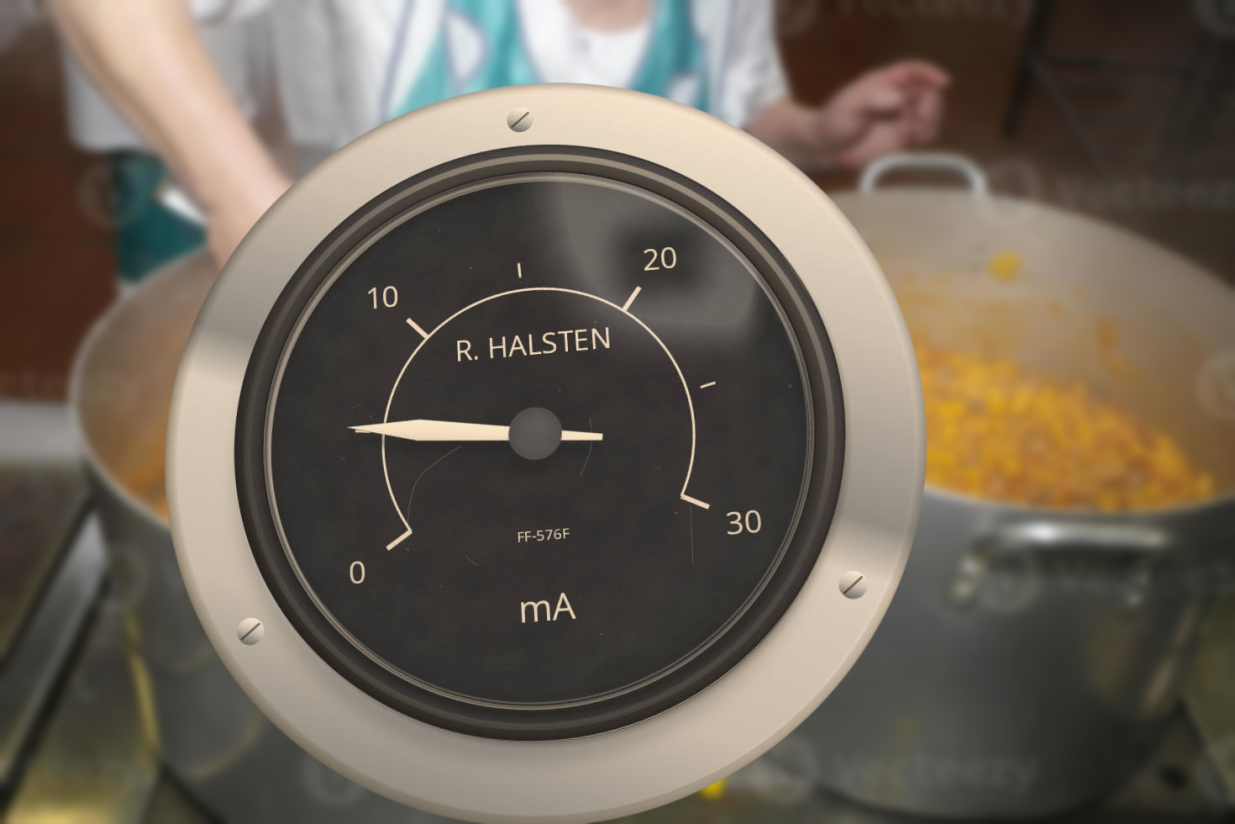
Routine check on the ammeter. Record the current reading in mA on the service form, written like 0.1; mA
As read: 5; mA
